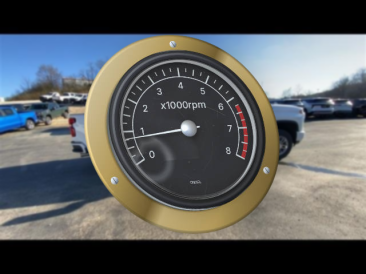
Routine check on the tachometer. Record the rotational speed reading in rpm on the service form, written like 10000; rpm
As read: 750; rpm
